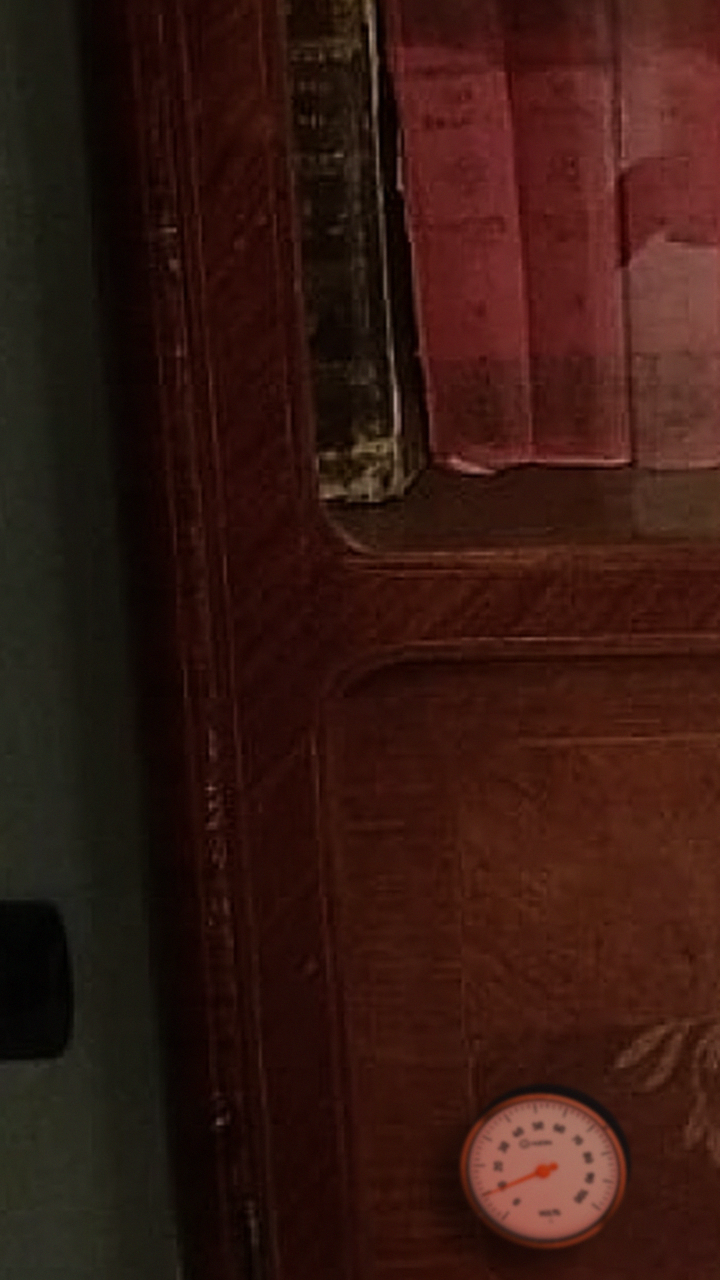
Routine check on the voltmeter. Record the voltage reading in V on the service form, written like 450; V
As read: 10; V
